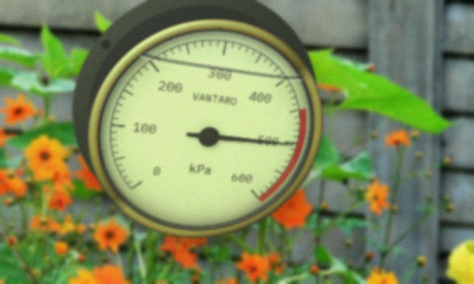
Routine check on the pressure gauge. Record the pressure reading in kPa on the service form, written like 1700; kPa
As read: 500; kPa
